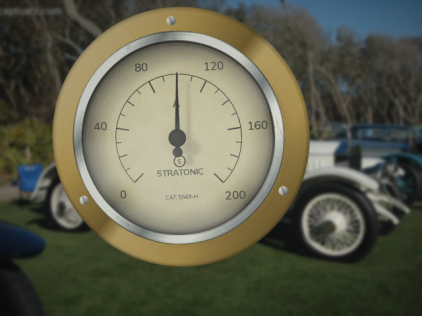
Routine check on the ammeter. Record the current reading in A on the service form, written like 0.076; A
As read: 100; A
